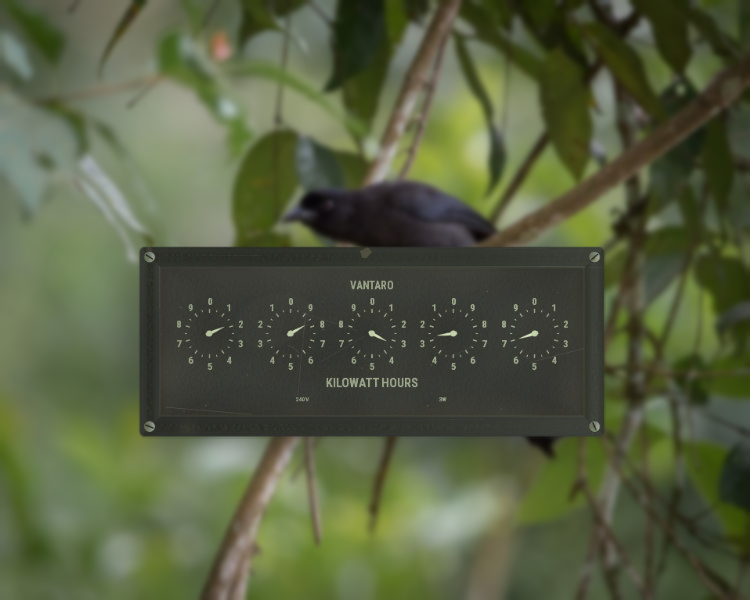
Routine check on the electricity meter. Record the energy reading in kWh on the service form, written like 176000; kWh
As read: 18327; kWh
